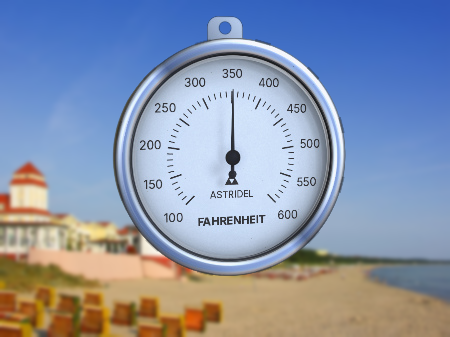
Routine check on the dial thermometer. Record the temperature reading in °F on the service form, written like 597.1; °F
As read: 350; °F
